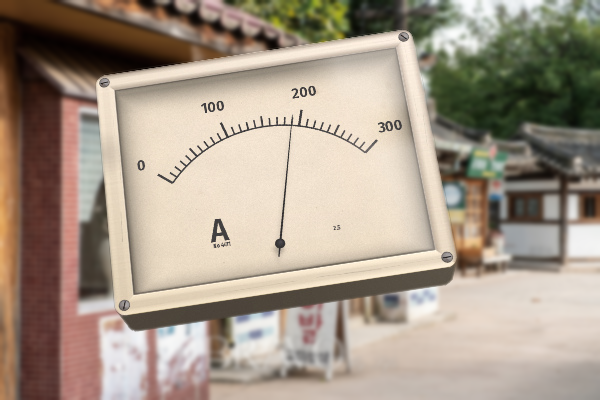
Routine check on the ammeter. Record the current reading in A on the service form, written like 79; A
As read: 190; A
